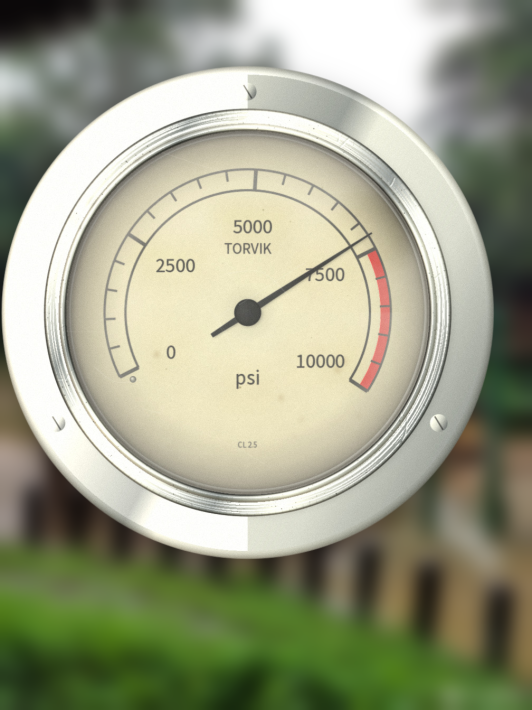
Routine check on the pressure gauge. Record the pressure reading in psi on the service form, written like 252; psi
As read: 7250; psi
